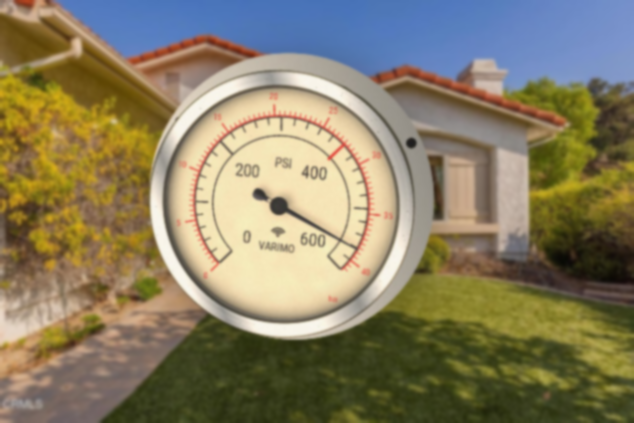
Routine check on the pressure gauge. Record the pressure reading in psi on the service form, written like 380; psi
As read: 560; psi
